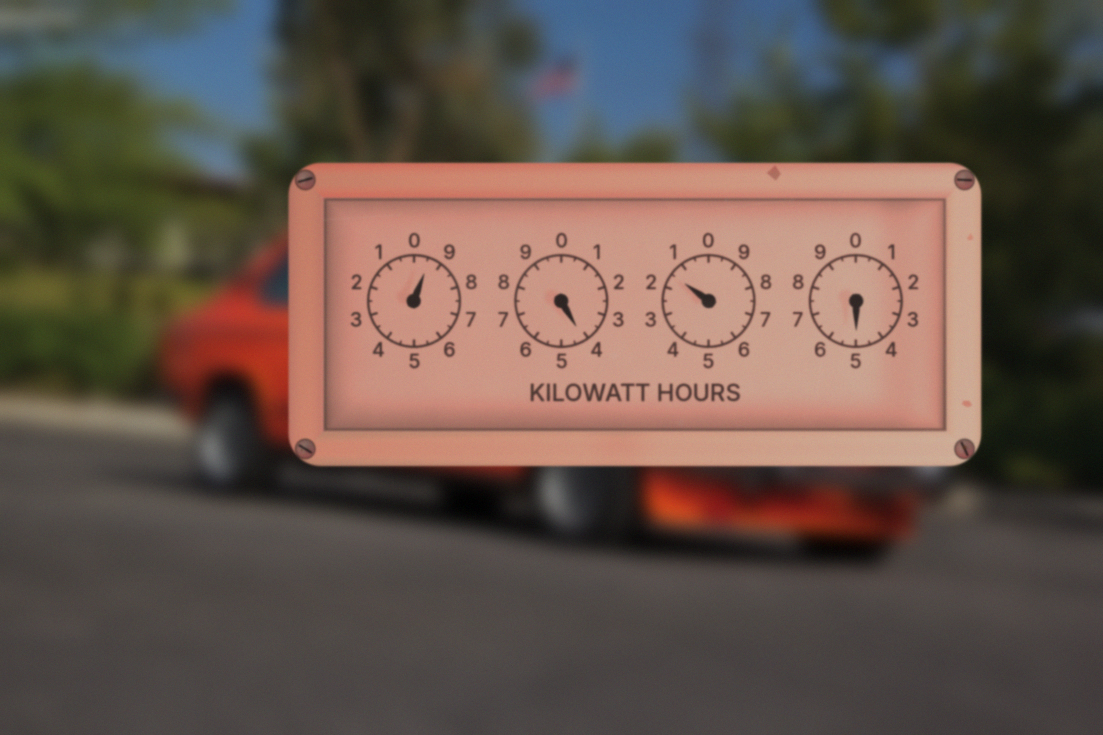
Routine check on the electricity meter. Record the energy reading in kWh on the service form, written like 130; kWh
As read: 9415; kWh
